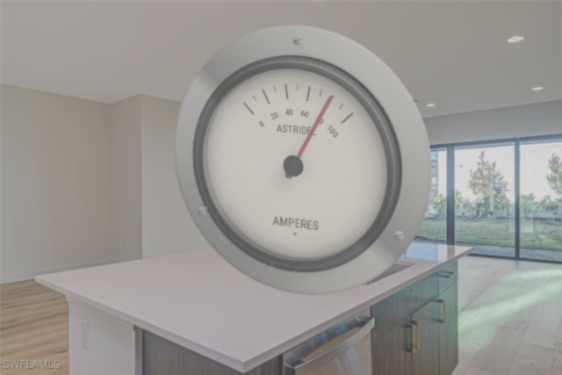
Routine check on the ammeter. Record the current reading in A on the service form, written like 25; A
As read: 80; A
